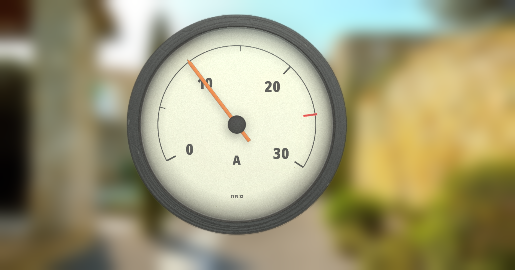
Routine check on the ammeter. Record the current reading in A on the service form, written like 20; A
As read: 10; A
